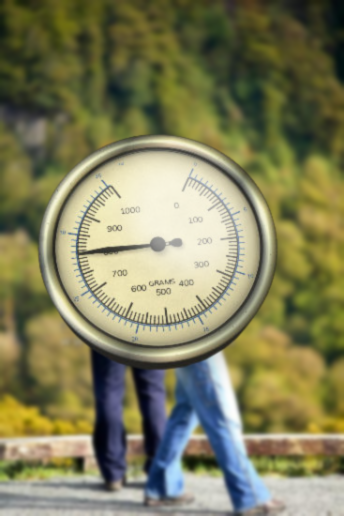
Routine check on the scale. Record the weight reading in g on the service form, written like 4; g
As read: 800; g
